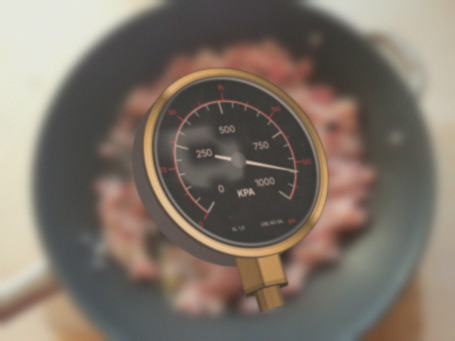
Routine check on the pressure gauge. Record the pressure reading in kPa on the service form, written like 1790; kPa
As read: 900; kPa
